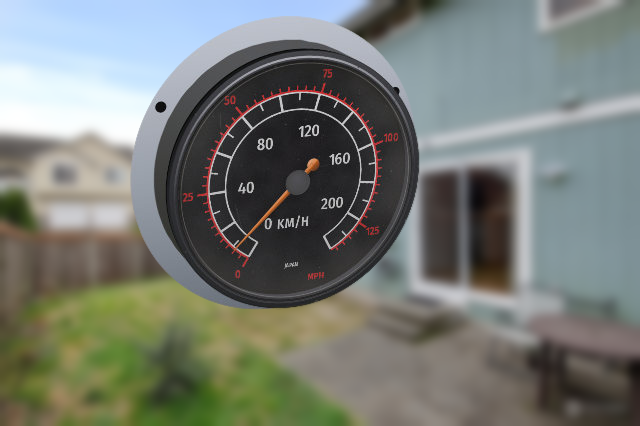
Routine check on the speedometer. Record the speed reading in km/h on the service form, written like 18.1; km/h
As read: 10; km/h
